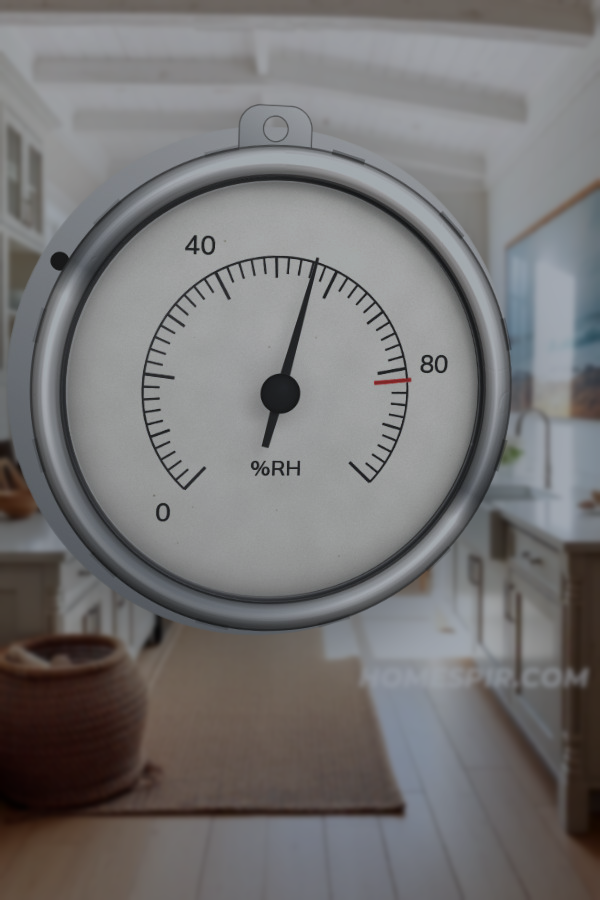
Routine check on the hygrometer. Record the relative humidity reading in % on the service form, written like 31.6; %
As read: 56; %
